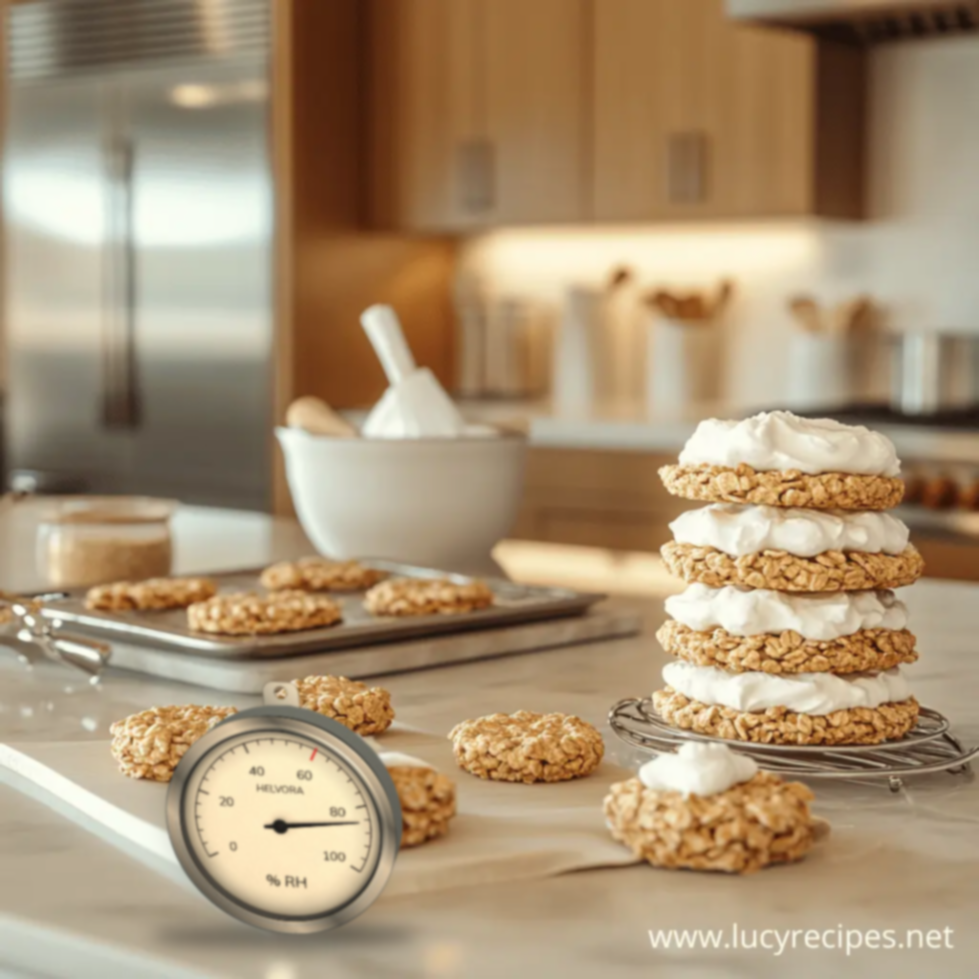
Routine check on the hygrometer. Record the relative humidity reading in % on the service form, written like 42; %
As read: 84; %
